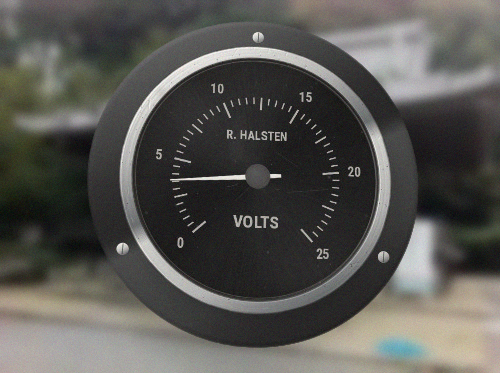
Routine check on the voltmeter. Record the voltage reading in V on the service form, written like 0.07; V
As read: 3.5; V
